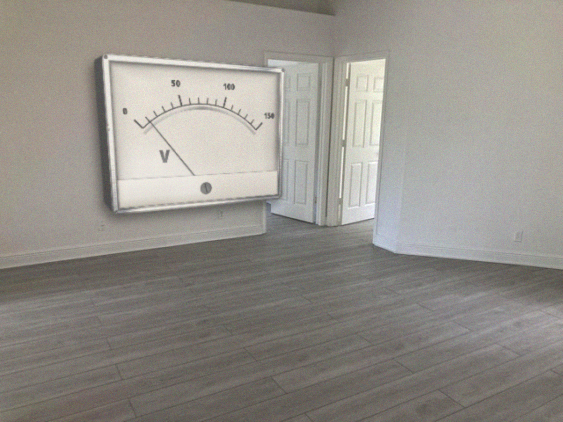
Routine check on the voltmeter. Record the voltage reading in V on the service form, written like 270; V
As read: 10; V
